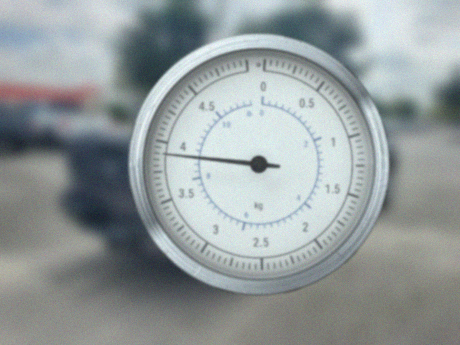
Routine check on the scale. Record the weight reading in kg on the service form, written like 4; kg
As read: 3.9; kg
